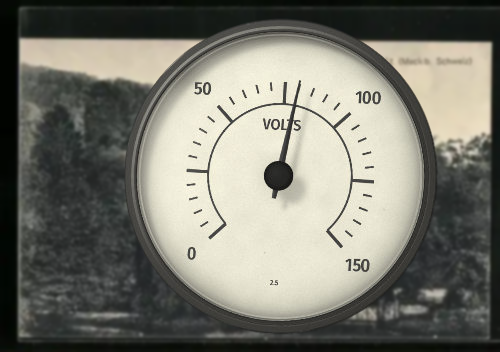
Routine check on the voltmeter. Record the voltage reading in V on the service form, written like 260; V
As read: 80; V
